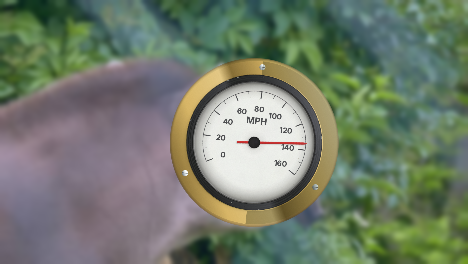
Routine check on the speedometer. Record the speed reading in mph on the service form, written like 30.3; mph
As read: 135; mph
